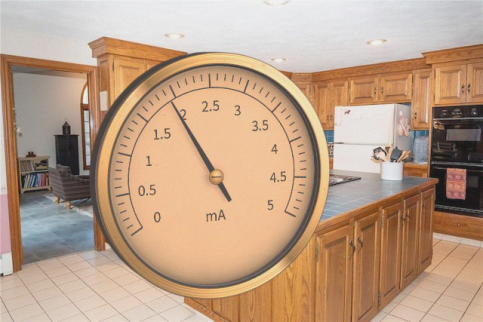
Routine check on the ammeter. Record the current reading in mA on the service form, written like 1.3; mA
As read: 1.9; mA
